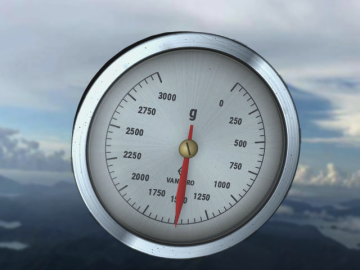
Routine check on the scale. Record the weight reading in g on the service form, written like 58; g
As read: 1500; g
